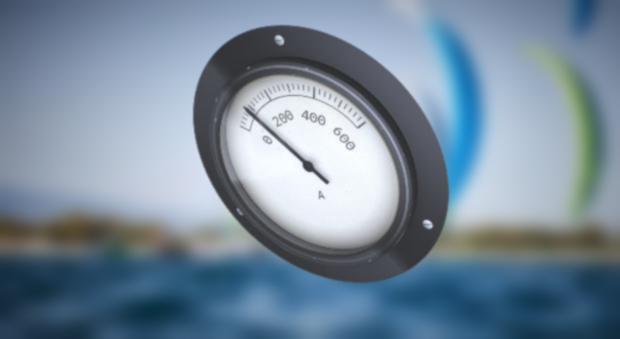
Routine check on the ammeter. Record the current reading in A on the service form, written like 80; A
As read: 100; A
